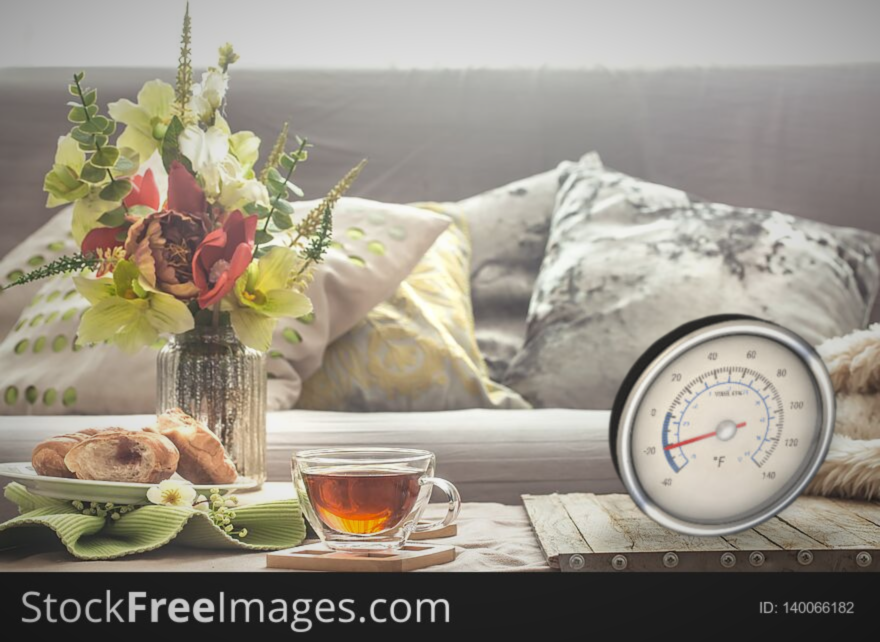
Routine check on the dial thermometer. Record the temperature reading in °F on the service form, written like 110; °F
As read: -20; °F
